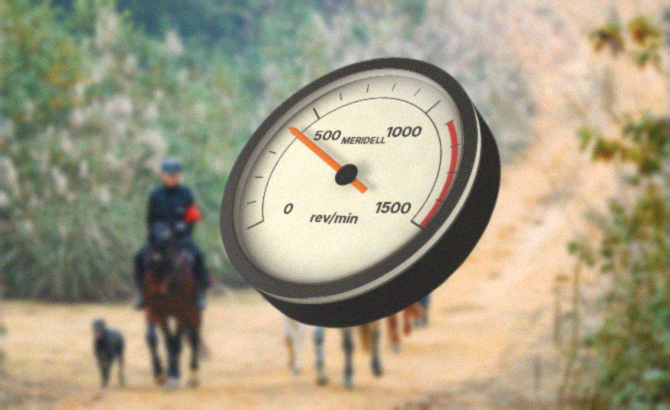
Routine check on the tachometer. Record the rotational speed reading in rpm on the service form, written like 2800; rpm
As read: 400; rpm
